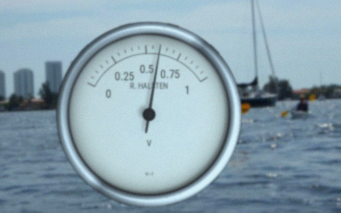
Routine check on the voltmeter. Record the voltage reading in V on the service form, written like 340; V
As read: 0.6; V
